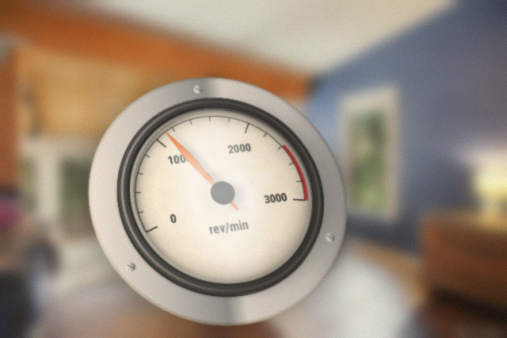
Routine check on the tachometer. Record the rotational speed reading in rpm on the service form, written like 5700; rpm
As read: 1100; rpm
